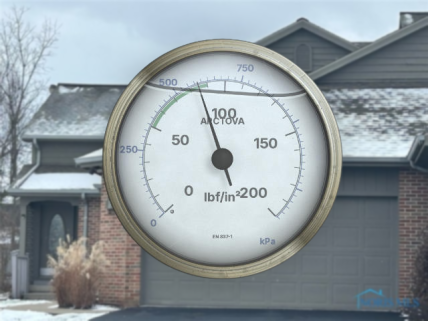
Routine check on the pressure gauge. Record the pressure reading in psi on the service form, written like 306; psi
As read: 85; psi
